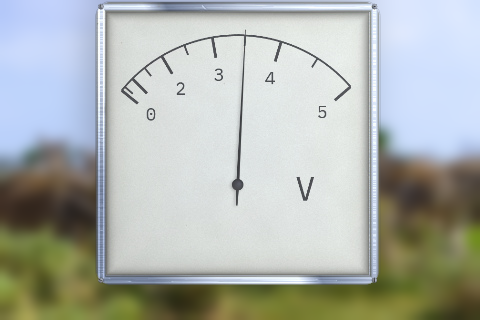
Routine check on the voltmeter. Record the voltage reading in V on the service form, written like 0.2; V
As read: 3.5; V
